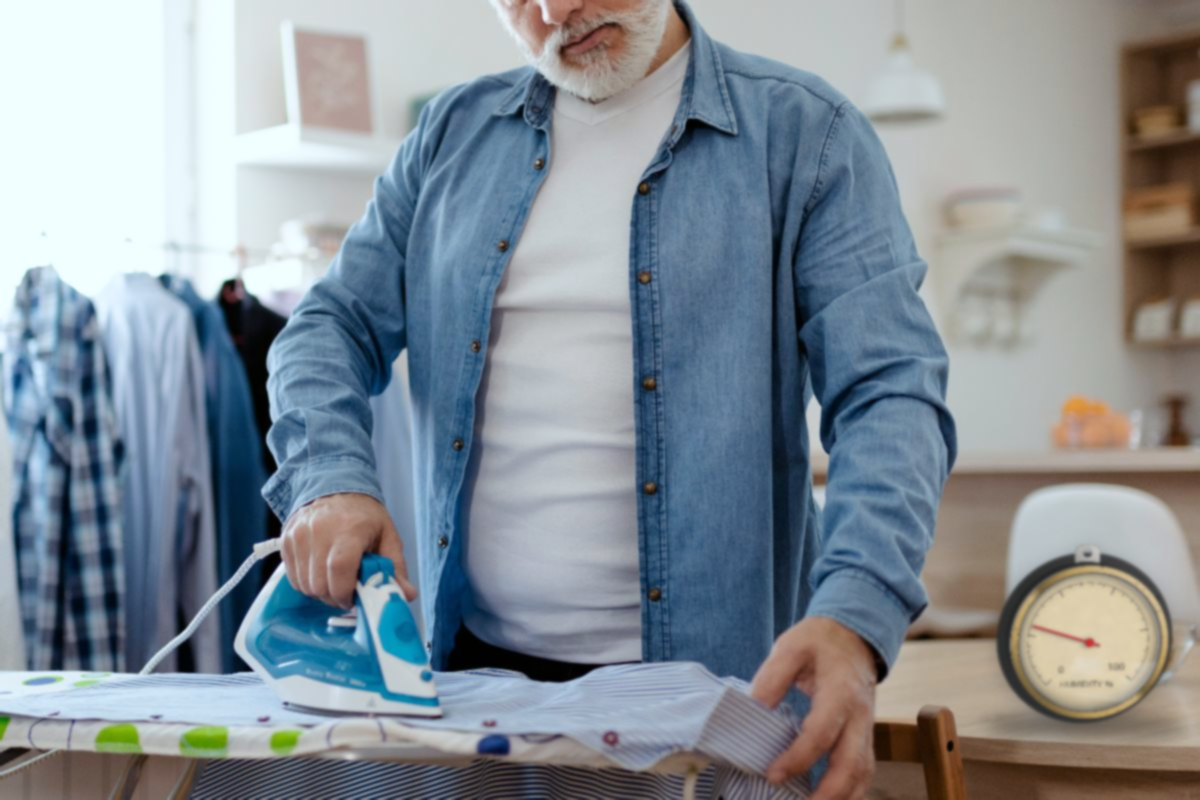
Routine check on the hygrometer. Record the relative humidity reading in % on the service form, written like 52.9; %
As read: 24; %
